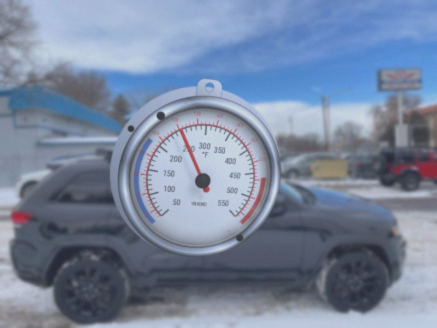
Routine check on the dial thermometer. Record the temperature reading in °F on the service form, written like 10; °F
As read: 250; °F
